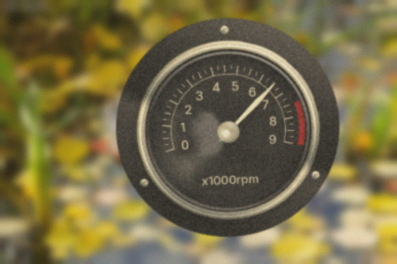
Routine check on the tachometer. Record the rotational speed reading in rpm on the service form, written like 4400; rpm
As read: 6500; rpm
